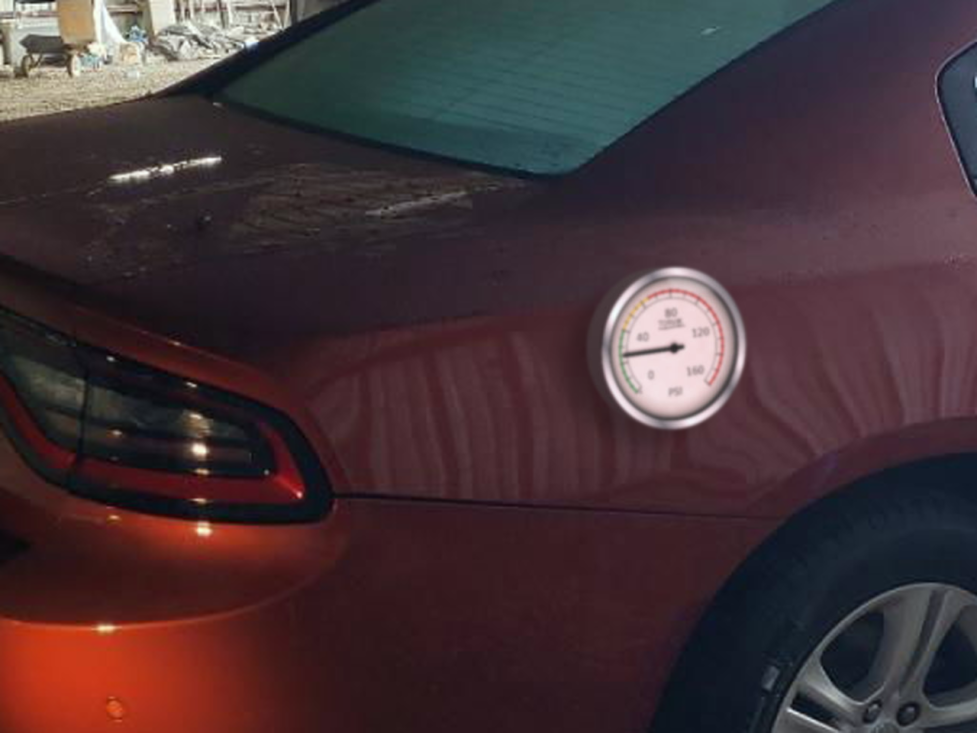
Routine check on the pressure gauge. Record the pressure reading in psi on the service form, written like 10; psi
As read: 25; psi
